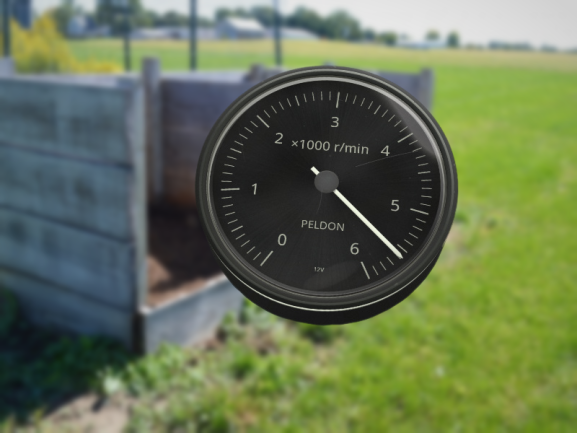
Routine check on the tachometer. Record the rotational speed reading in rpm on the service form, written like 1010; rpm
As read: 5600; rpm
